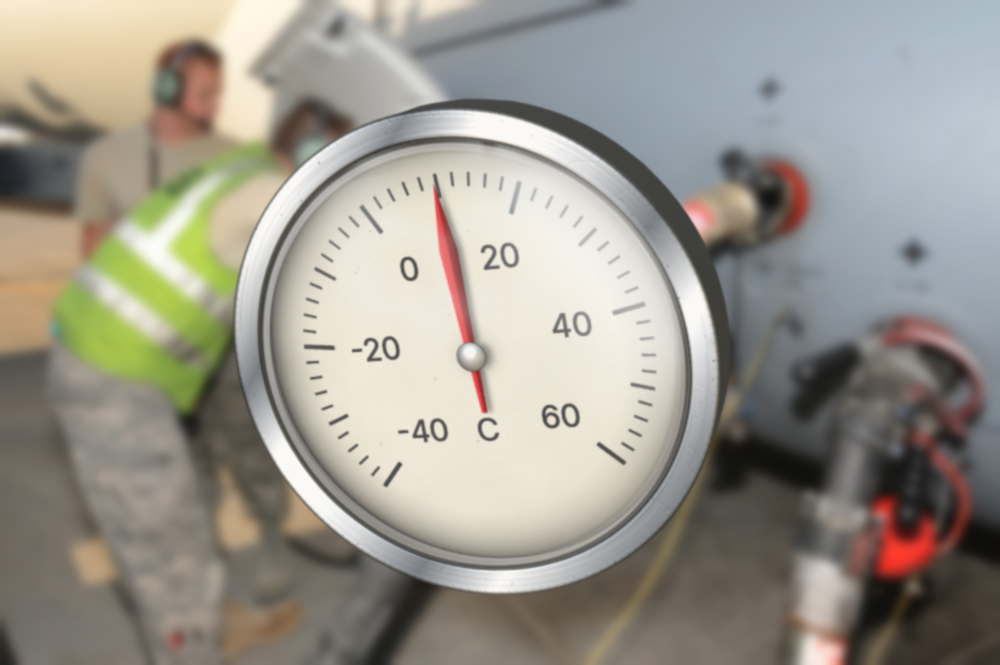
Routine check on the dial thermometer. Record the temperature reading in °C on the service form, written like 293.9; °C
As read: 10; °C
